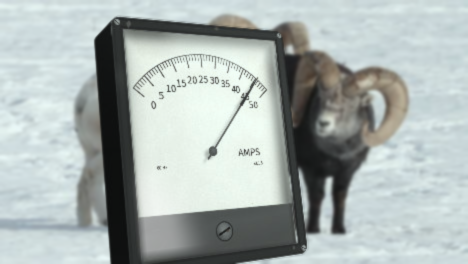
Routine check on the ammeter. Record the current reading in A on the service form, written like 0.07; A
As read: 45; A
